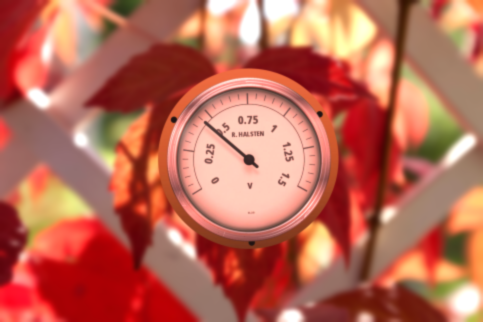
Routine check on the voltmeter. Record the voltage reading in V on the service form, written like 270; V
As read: 0.45; V
